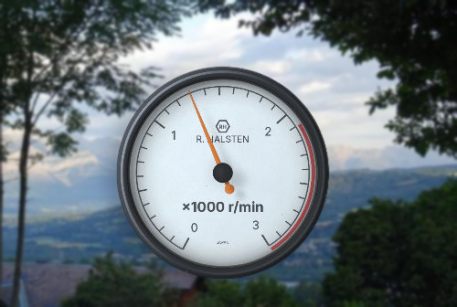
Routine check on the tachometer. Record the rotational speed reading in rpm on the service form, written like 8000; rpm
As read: 1300; rpm
